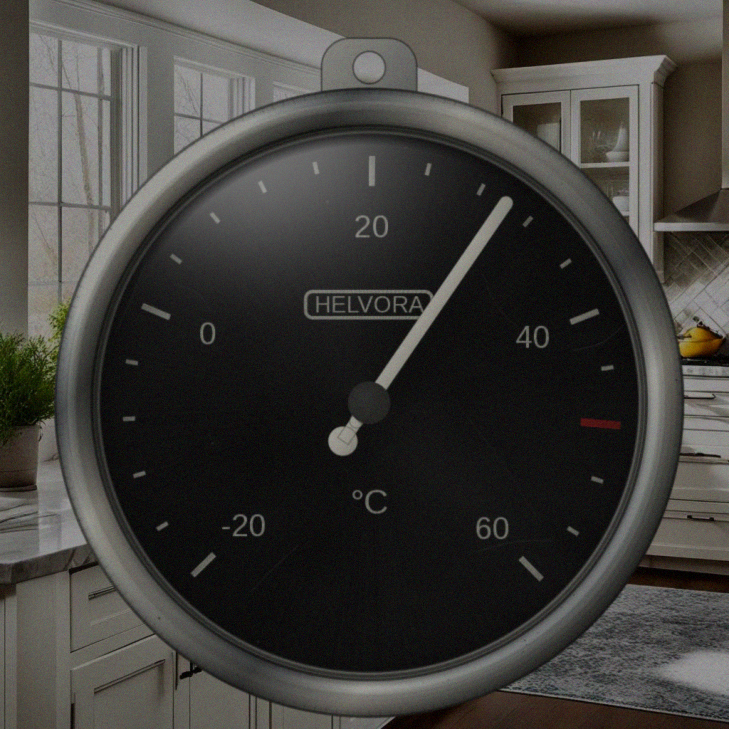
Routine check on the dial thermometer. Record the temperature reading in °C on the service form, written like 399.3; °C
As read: 30; °C
